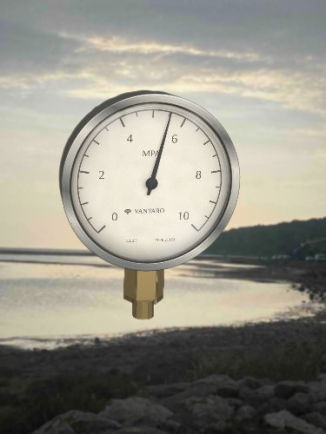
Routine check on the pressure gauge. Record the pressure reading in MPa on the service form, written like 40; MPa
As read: 5.5; MPa
